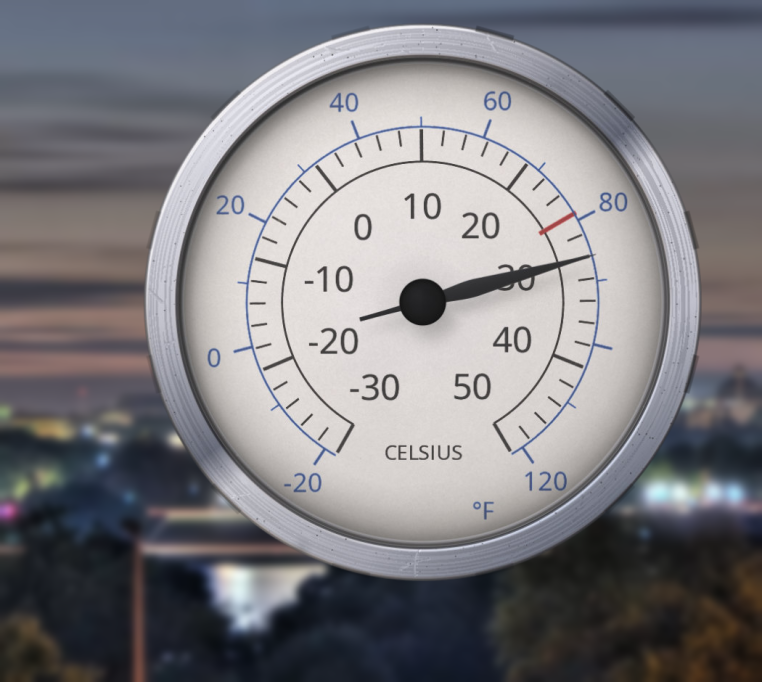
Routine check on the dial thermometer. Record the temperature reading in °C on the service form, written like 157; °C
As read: 30; °C
